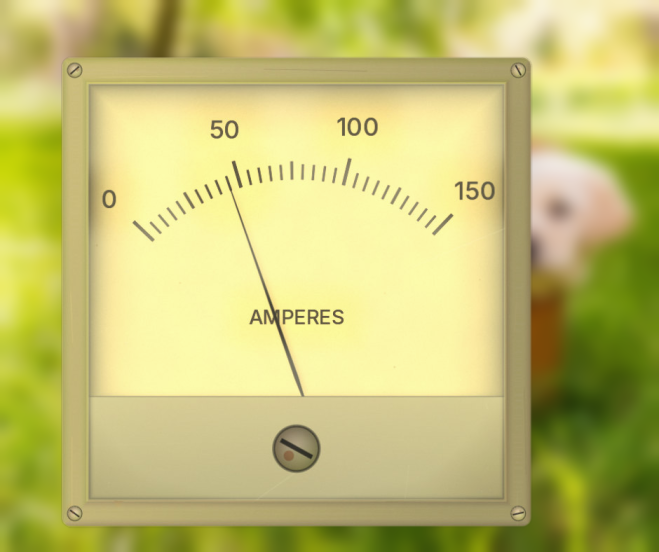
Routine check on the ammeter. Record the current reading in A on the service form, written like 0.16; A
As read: 45; A
